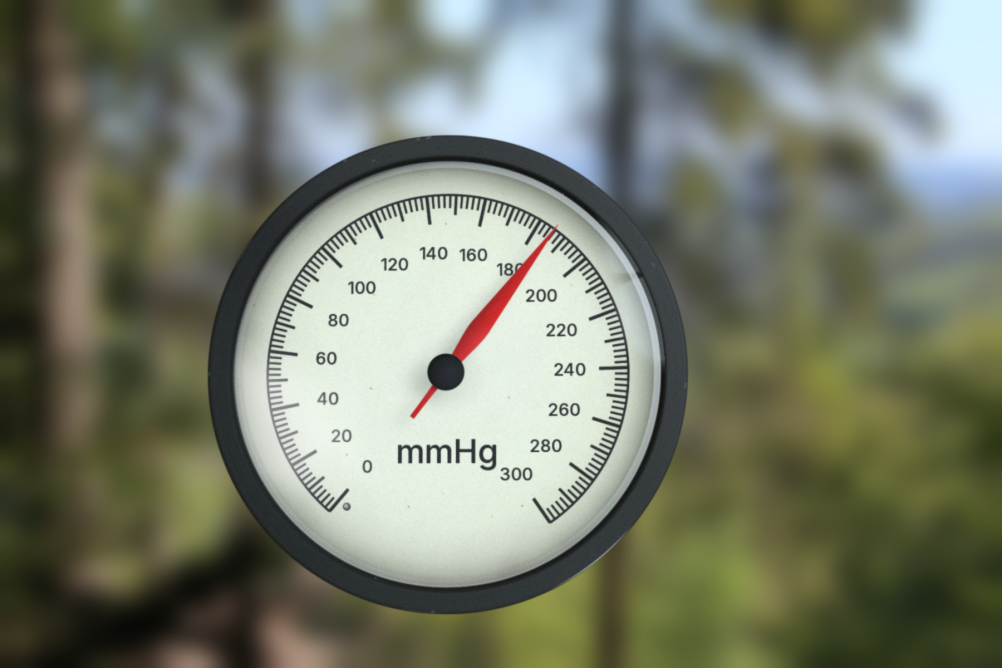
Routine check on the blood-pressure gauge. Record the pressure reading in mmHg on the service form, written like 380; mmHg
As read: 186; mmHg
